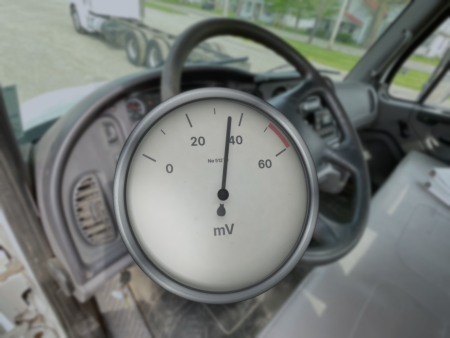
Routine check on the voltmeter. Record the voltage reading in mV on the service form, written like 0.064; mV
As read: 35; mV
